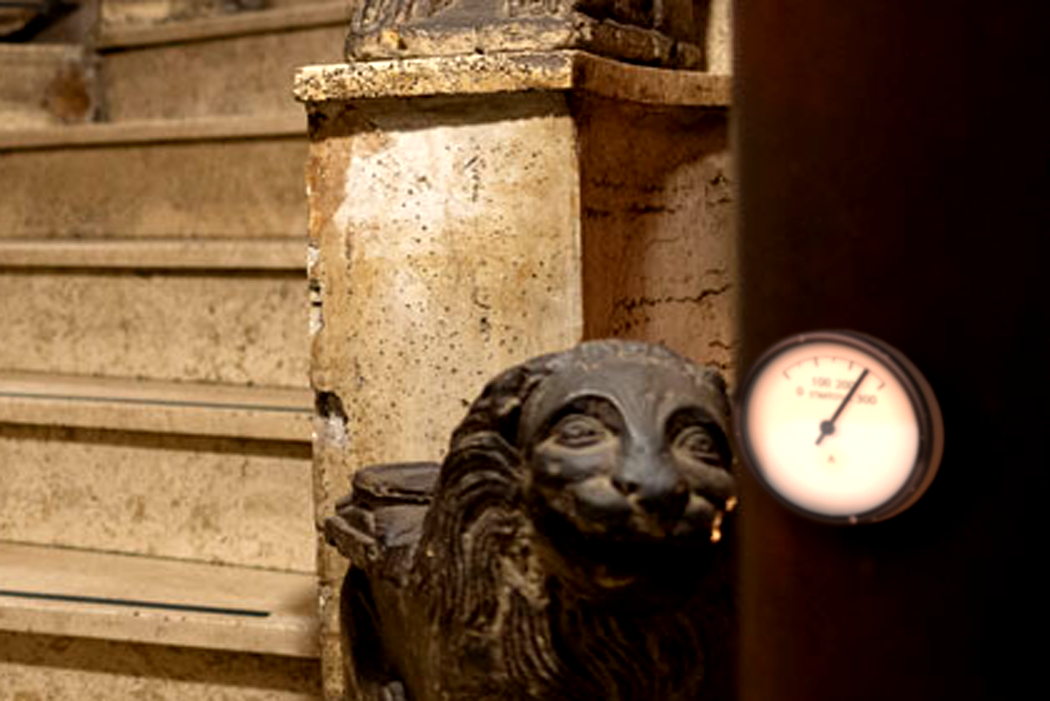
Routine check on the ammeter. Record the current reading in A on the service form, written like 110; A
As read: 250; A
